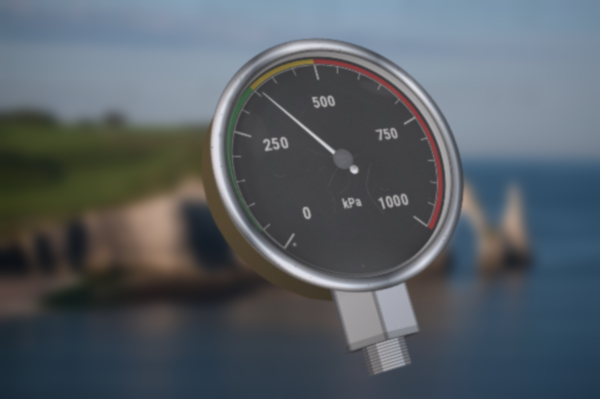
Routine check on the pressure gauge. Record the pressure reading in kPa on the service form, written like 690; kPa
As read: 350; kPa
